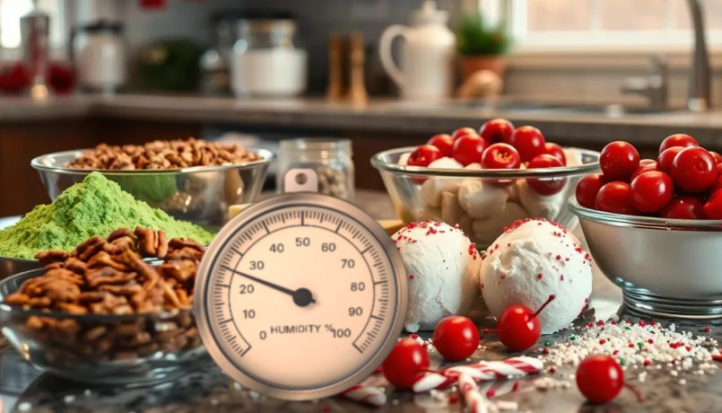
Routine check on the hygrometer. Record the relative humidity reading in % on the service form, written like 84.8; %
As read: 25; %
